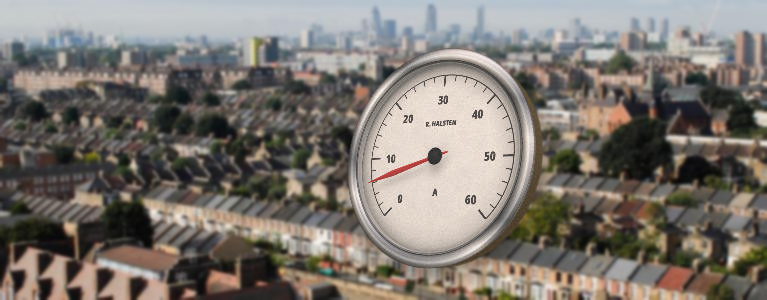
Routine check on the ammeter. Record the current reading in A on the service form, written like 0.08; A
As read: 6; A
